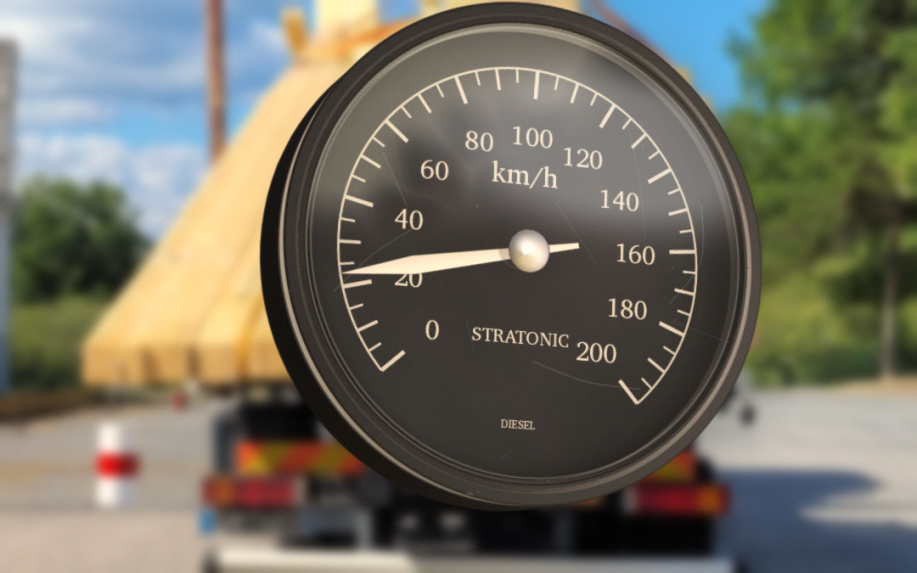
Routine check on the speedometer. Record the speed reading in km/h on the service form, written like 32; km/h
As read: 22.5; km/h
